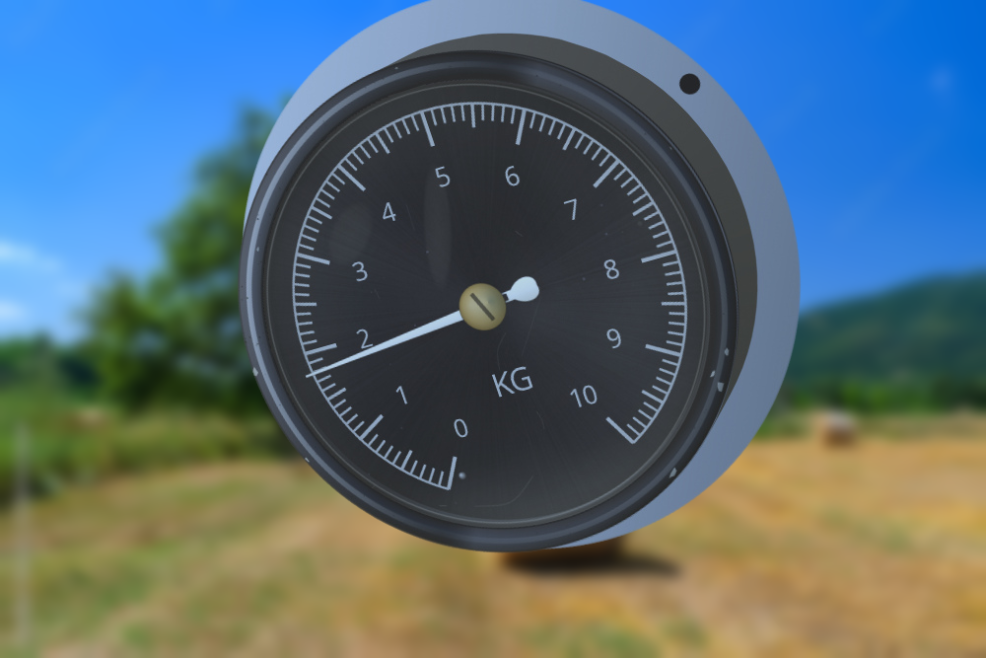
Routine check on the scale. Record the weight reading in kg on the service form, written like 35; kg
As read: 1.8; kg
